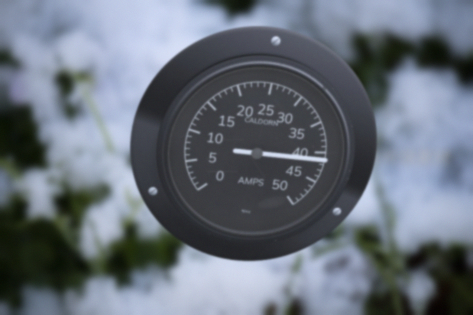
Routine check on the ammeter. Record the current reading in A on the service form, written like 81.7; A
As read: 41; A
